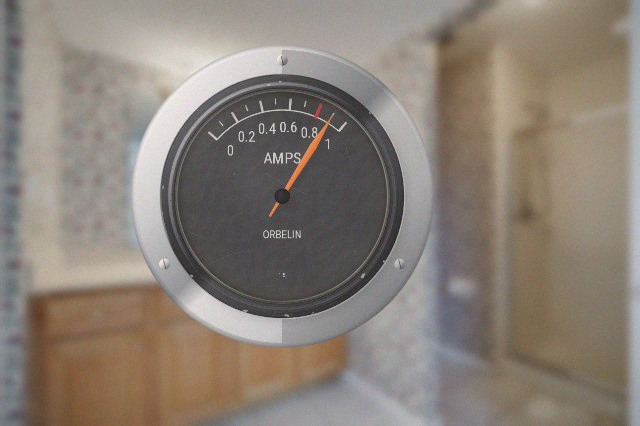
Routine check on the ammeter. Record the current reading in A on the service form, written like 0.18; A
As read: 0.9; A
